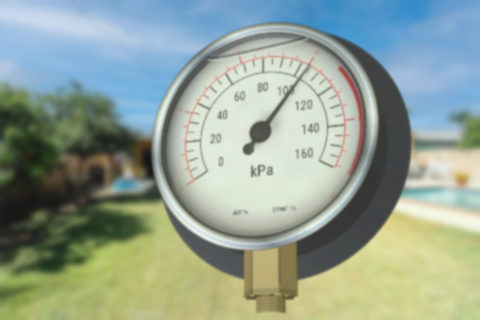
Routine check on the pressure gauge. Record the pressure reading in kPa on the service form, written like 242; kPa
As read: 105; kPa
